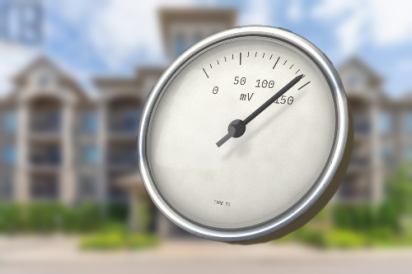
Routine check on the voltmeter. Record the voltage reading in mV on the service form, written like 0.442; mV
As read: 140; mV
